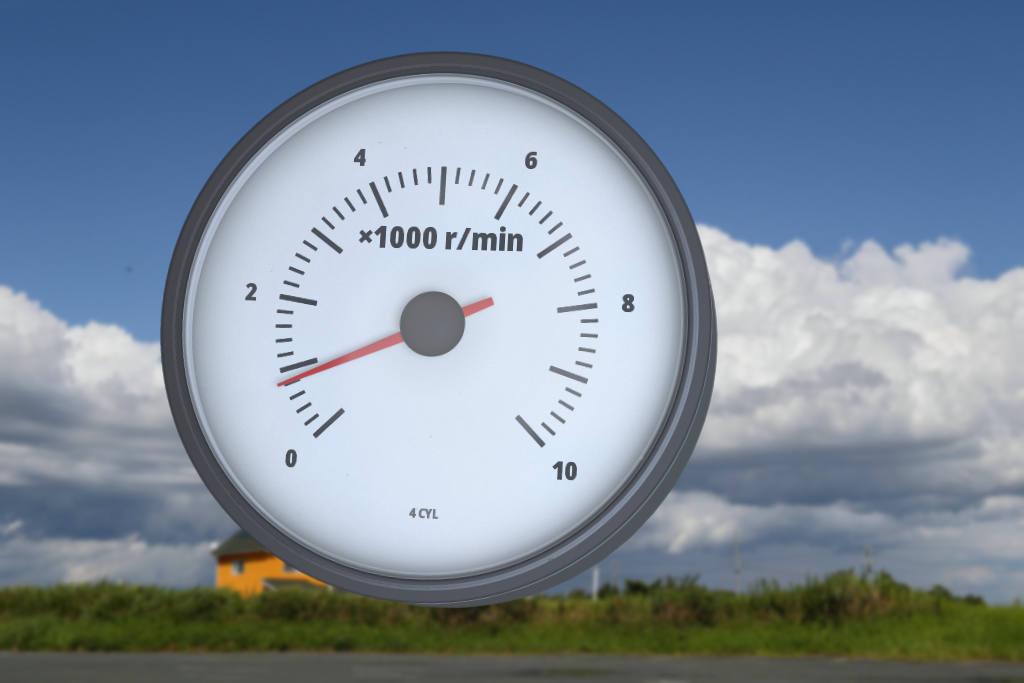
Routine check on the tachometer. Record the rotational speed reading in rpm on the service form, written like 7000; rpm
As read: 800; rpm
